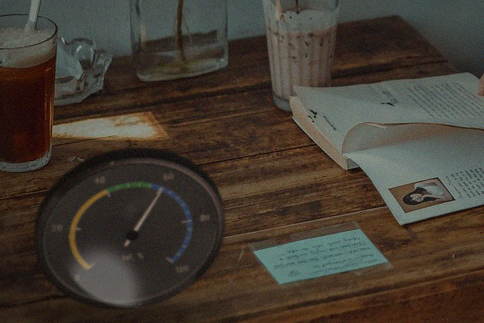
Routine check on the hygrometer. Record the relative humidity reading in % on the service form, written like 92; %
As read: 60; %
